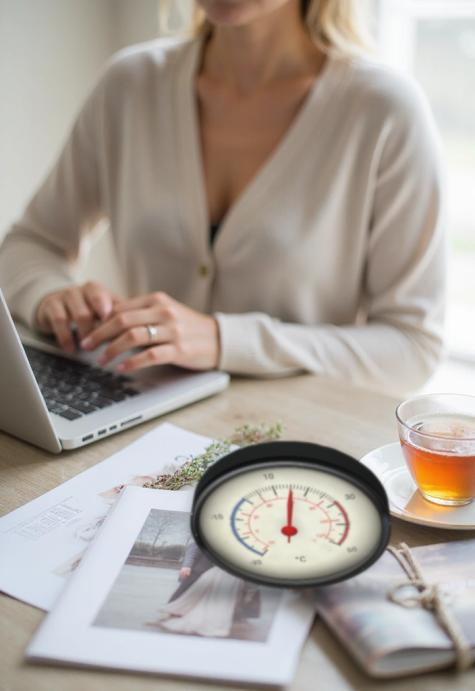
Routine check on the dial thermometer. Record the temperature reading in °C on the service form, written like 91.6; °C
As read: 15; °C
